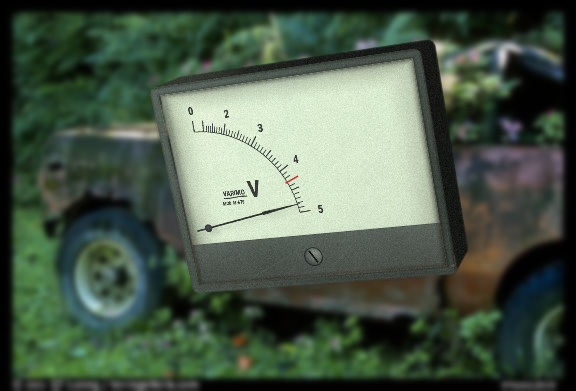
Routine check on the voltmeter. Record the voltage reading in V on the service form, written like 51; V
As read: 4.8; V
